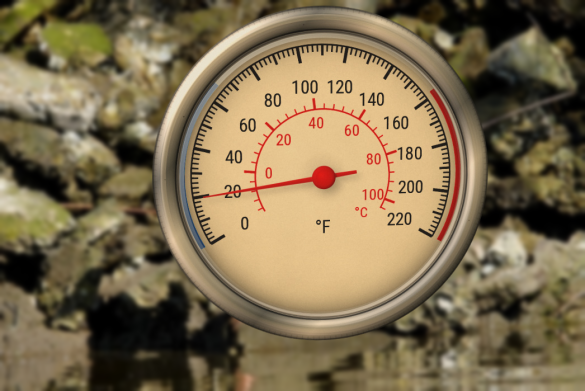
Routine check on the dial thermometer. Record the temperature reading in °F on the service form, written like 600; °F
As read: 20; °F
